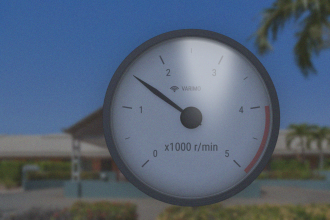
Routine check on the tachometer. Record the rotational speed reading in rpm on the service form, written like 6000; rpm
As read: 1500; rpm
